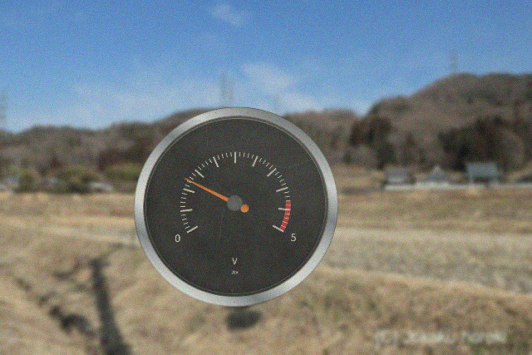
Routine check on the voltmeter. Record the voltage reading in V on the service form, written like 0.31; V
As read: 1.2; V
